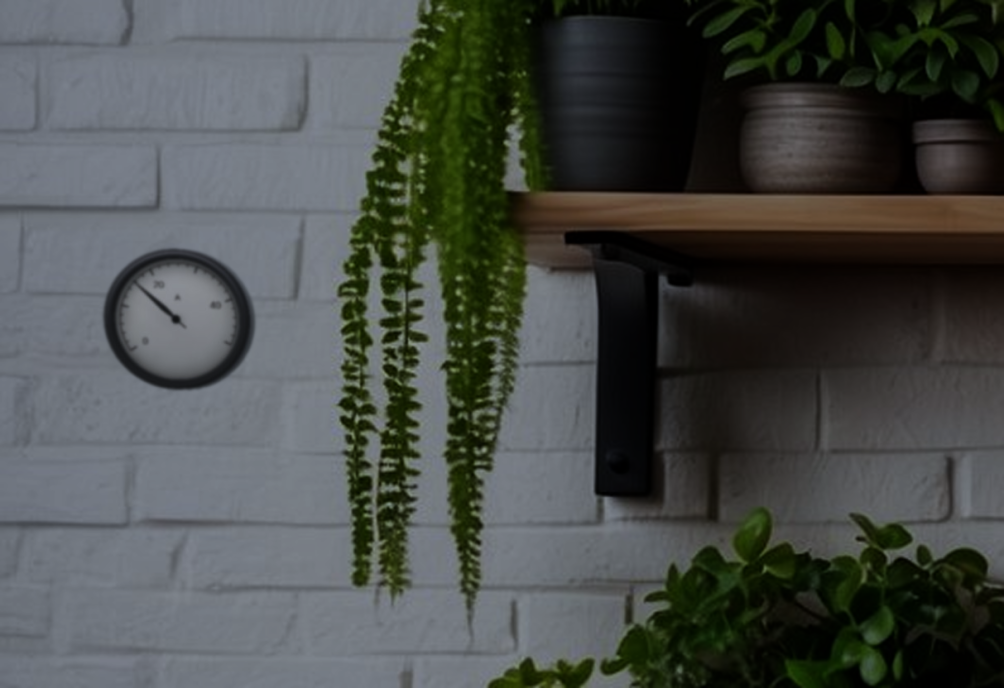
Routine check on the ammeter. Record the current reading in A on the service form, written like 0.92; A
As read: 16; A
